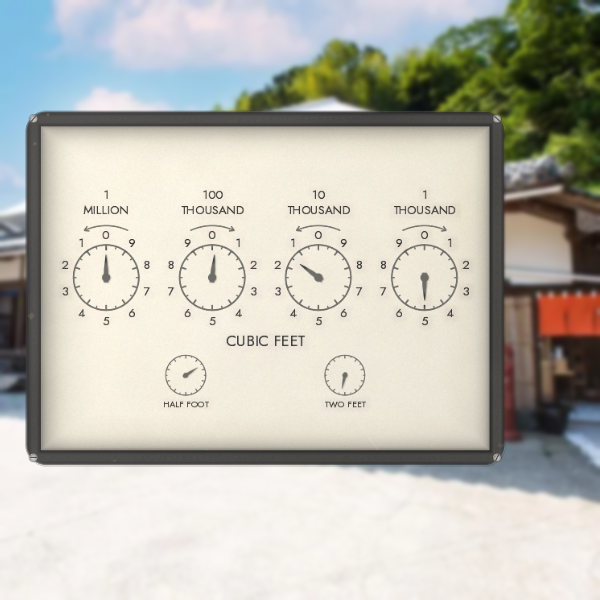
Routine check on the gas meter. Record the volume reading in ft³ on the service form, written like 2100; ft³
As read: 1500; ft³
